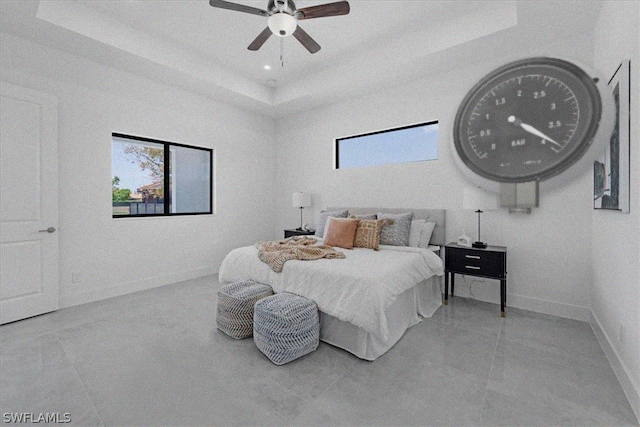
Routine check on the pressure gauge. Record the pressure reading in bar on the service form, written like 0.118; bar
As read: 3.9; bar
